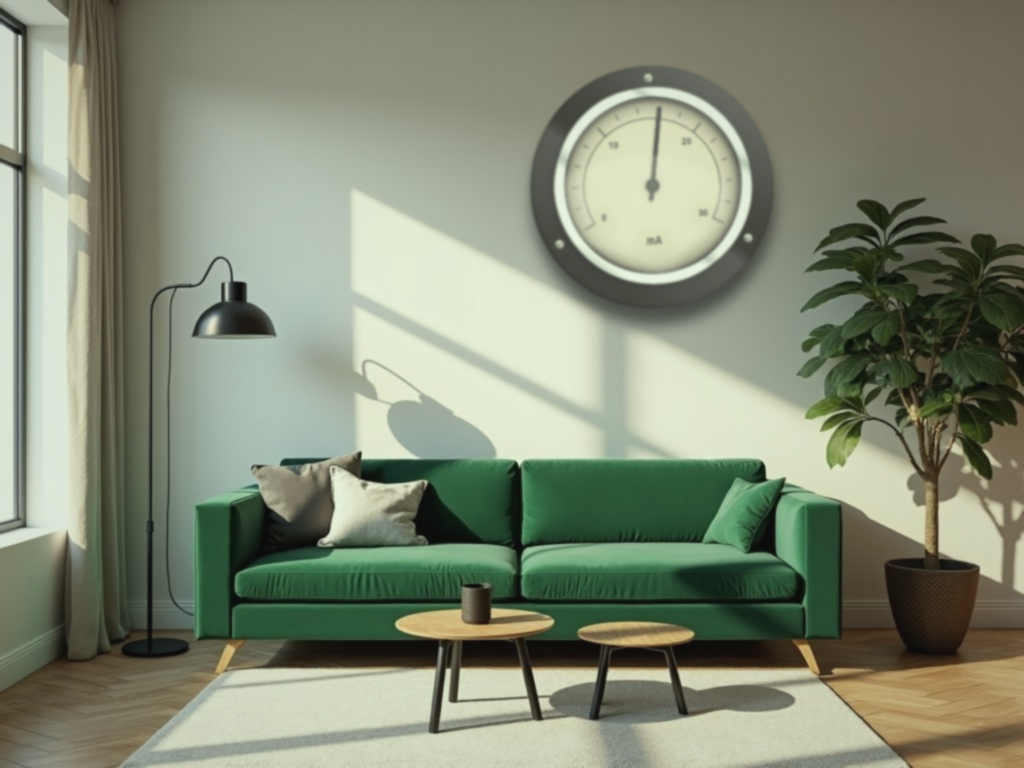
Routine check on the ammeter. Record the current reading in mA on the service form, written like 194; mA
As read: 16; mA
